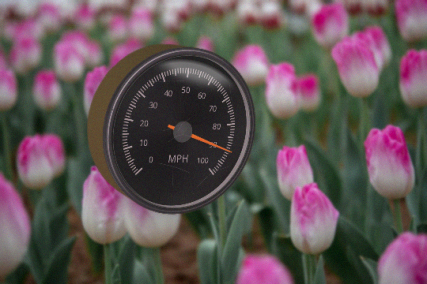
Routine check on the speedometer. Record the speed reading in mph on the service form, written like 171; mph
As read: 90; mph
